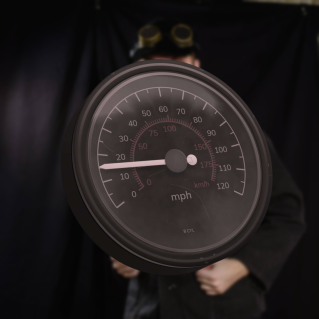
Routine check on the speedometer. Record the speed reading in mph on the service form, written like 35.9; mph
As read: 15; mph
